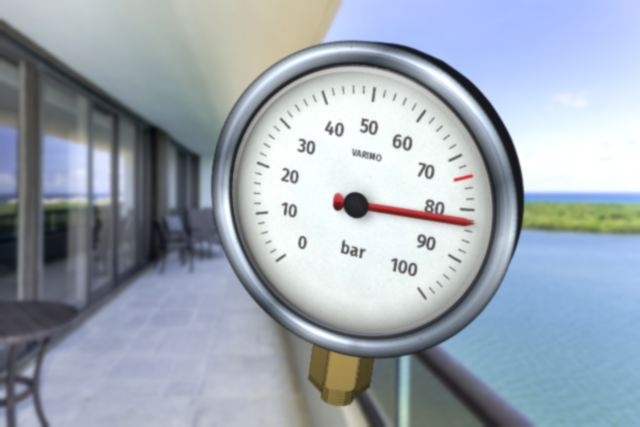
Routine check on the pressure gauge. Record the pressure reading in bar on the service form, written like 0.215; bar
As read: 82; bar
